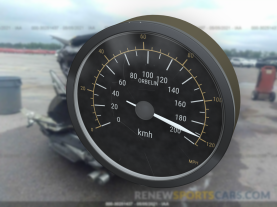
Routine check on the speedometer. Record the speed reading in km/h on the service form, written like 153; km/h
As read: 190; km/h
